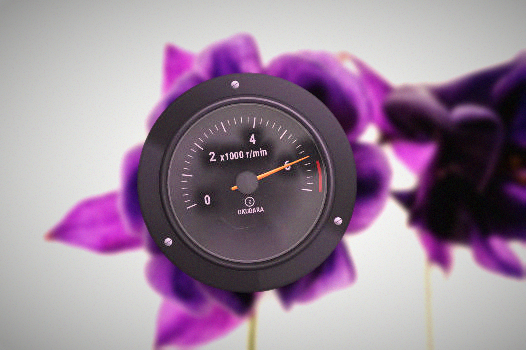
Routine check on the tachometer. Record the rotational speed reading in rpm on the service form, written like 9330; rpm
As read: 6000; rpm
